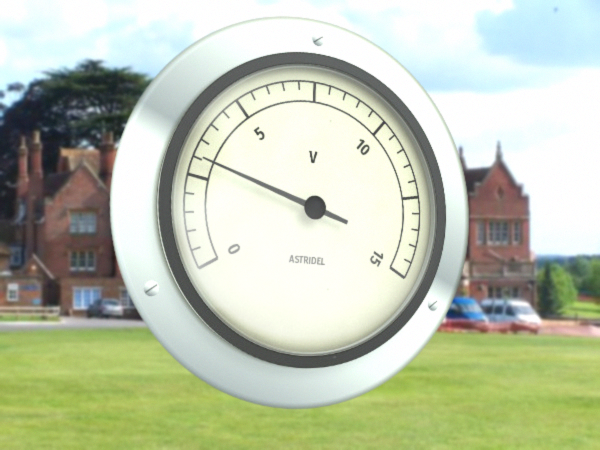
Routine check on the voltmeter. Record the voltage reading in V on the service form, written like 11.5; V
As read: 3; V
